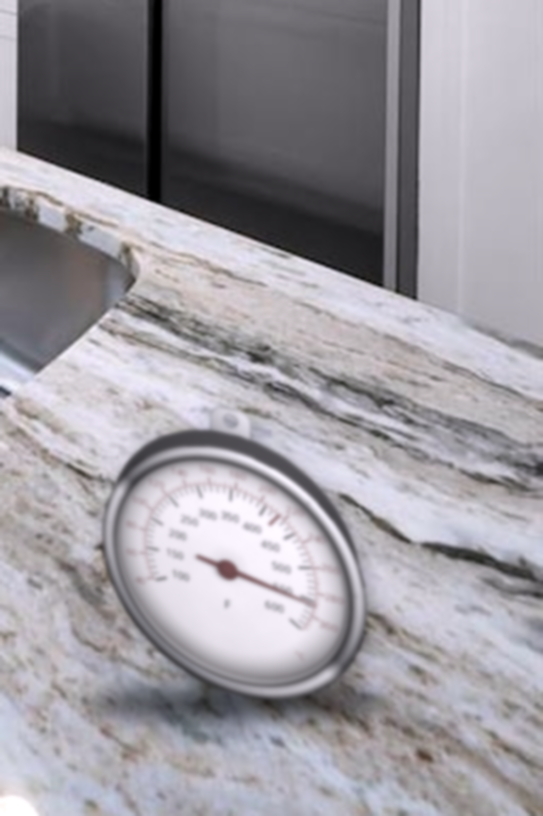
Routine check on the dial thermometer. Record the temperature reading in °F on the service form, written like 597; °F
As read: 550; °F
